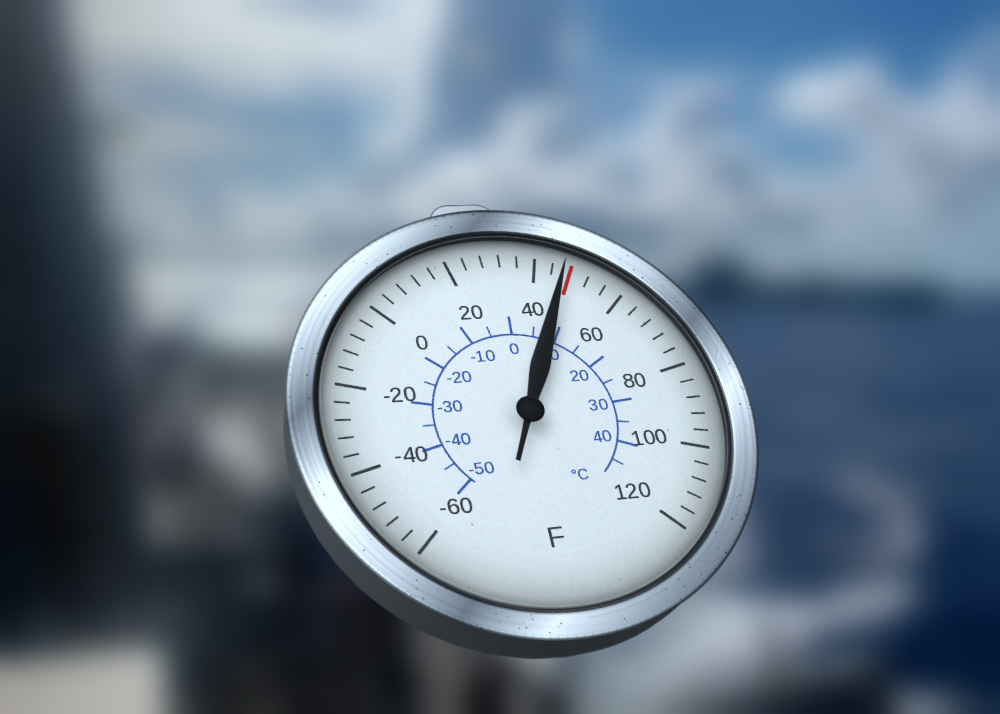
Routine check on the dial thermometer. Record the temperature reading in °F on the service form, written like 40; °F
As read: 46; °F
